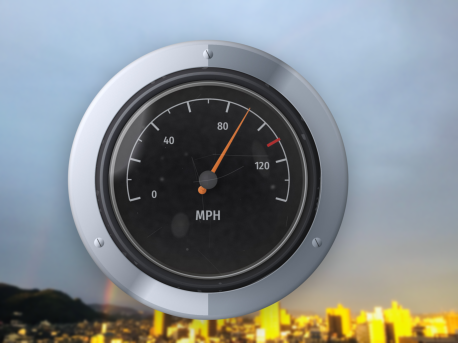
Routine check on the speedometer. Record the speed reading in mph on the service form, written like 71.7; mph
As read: 90; mph
